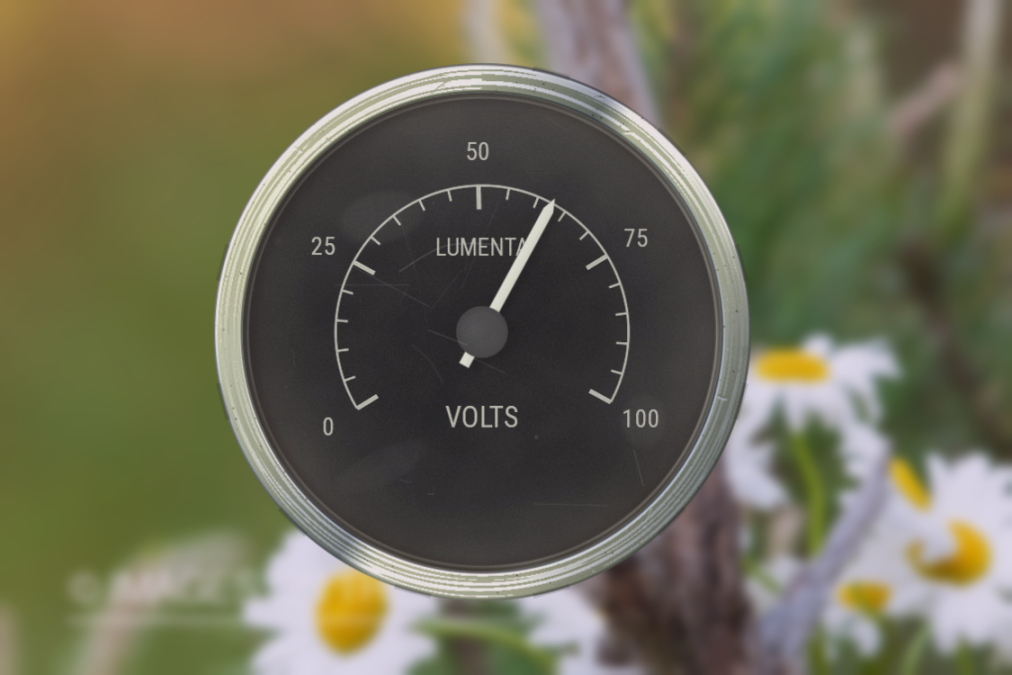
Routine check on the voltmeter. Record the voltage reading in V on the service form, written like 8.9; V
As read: 62.5; V
